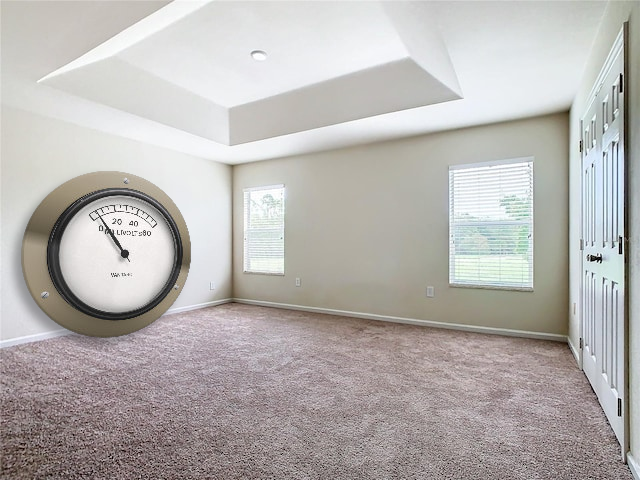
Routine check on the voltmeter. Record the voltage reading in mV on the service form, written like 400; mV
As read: 5; mV
